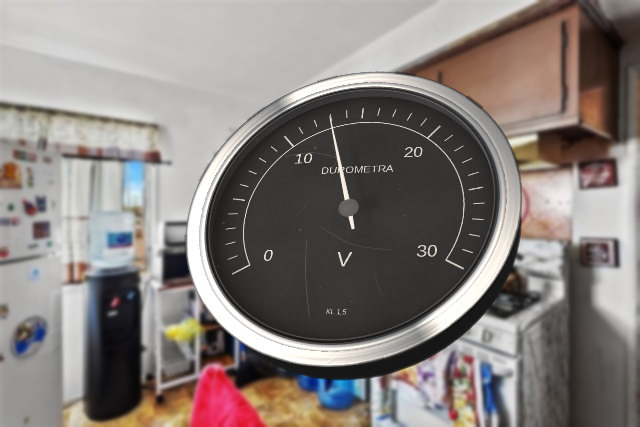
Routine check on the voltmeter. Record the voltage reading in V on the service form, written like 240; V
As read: 13; V
